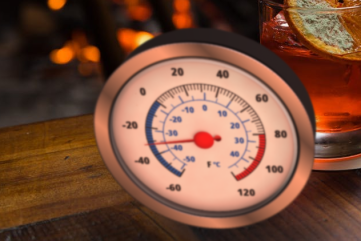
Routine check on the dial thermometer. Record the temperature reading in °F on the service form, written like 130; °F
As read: -30; °F
